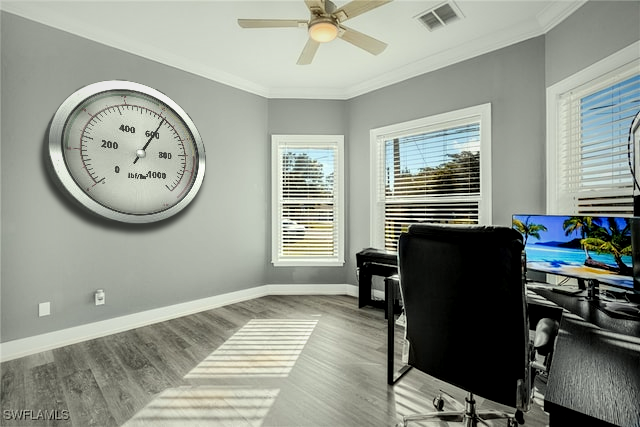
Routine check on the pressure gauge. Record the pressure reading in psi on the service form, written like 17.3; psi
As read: 600; psi
